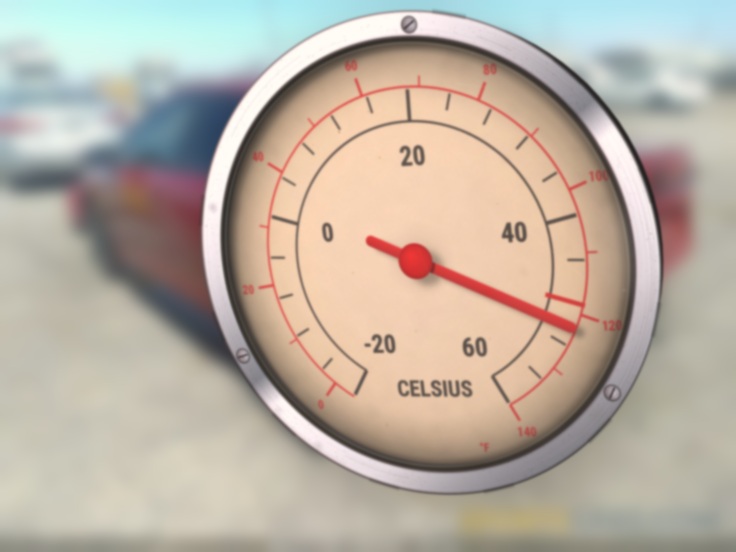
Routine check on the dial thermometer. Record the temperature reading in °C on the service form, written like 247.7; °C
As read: 50; °C
